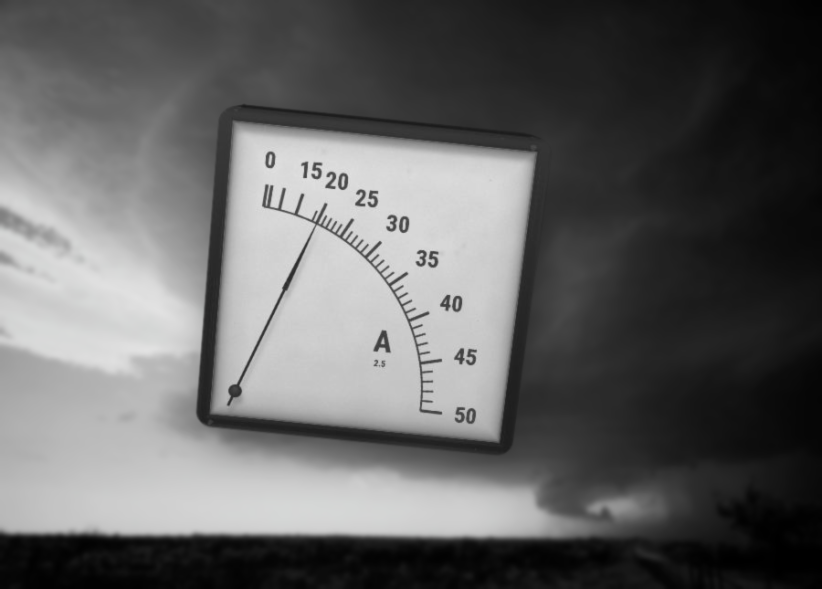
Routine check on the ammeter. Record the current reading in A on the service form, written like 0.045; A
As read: 20; A
